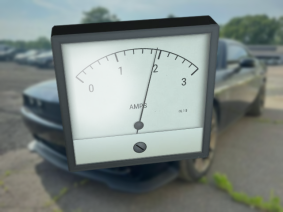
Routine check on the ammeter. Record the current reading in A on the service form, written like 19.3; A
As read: 1.9; A
